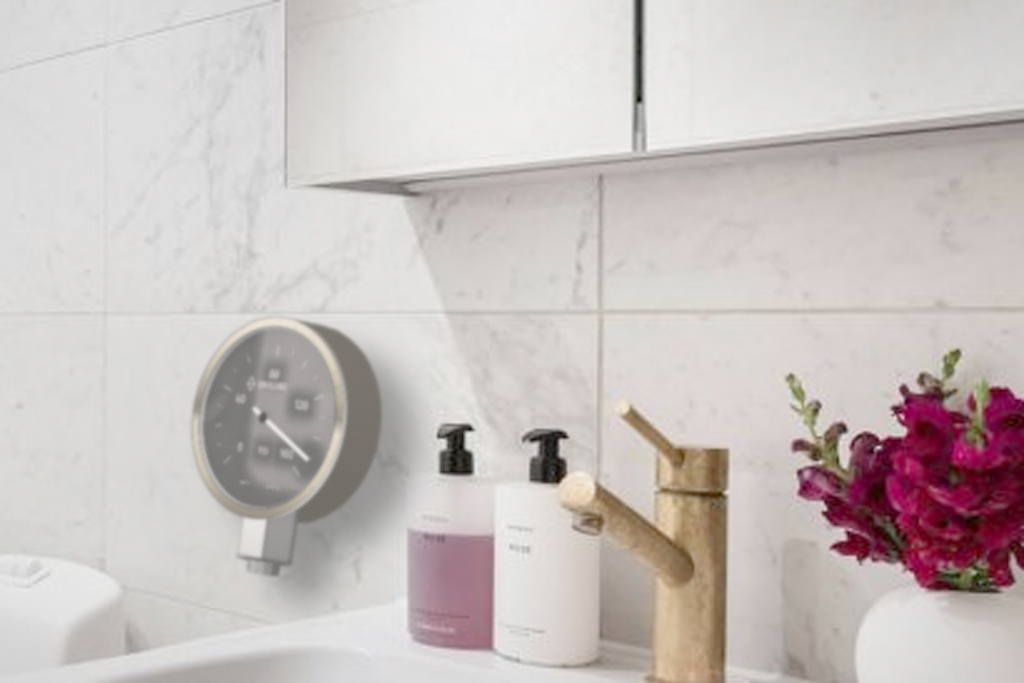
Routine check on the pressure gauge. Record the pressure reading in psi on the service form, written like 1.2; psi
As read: 150; psi
